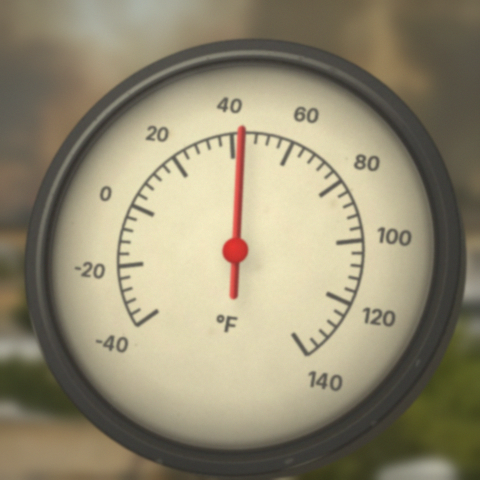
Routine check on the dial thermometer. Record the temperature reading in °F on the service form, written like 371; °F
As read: 44; °F
